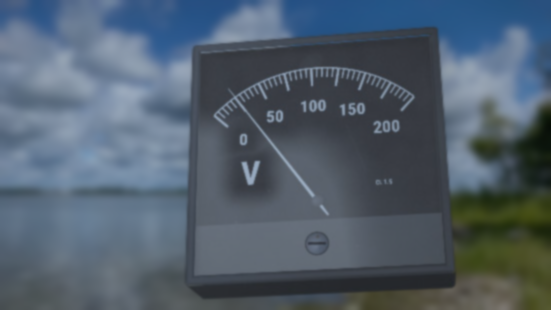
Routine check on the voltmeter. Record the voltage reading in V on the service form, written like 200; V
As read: 25; V
